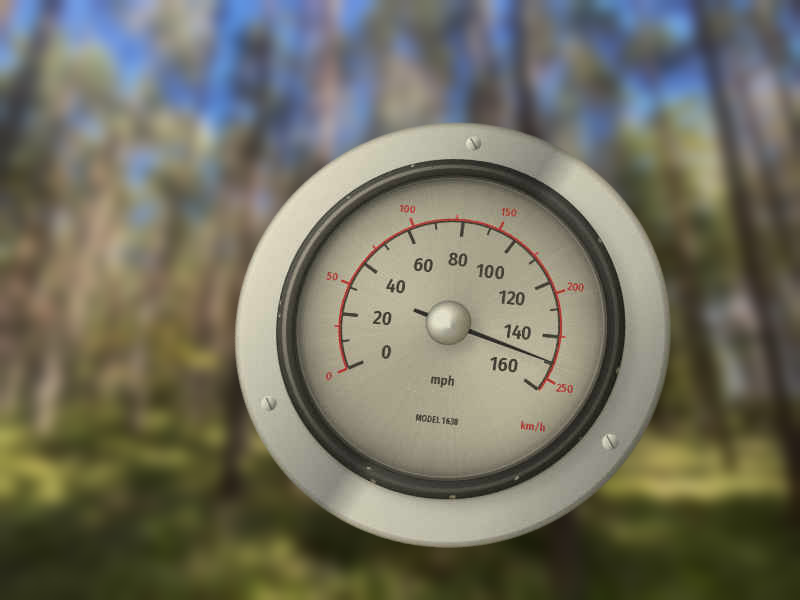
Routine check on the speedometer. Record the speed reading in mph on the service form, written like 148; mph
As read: 150; mph
